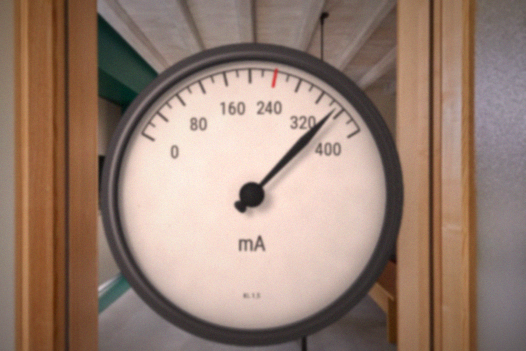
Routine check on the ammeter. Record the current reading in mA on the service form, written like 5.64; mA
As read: 350; mA
